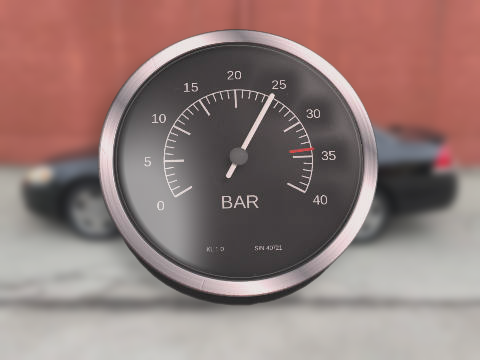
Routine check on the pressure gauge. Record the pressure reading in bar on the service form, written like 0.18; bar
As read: 25; bar
